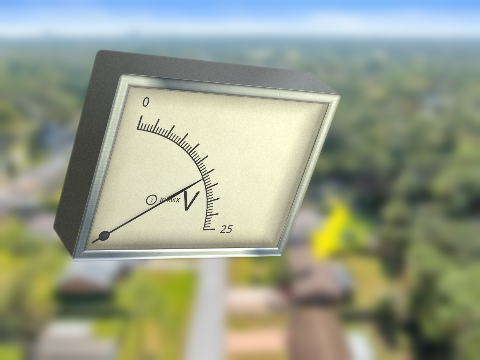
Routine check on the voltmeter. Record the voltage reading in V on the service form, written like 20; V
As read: 15; V
